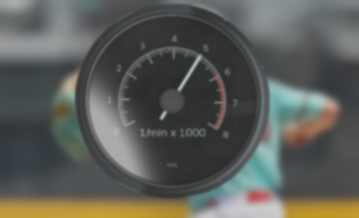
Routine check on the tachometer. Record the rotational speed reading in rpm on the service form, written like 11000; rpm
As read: 5000; rpm
